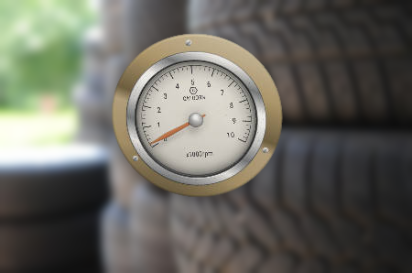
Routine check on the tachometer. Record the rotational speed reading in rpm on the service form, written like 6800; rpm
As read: 200; rpm
